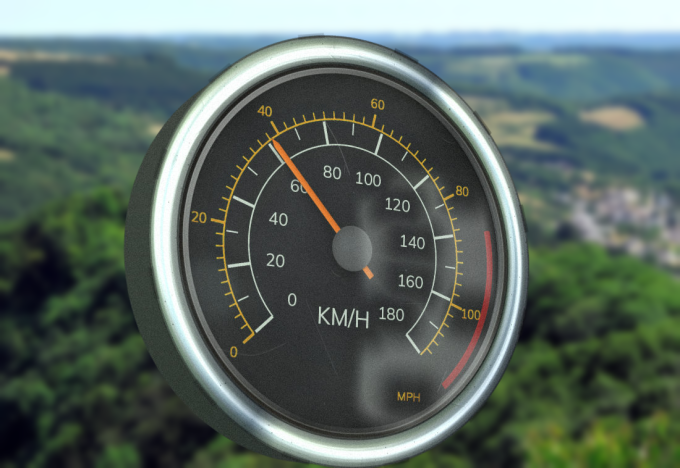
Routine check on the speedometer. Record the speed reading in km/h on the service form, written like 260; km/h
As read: 60; km/h
